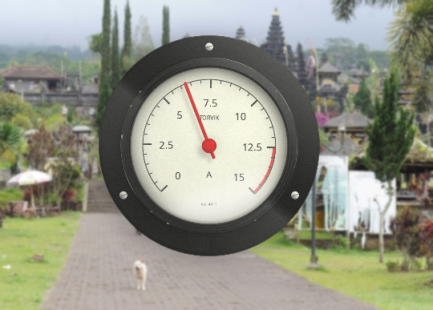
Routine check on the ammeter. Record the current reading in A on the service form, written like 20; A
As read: 6.25; A
